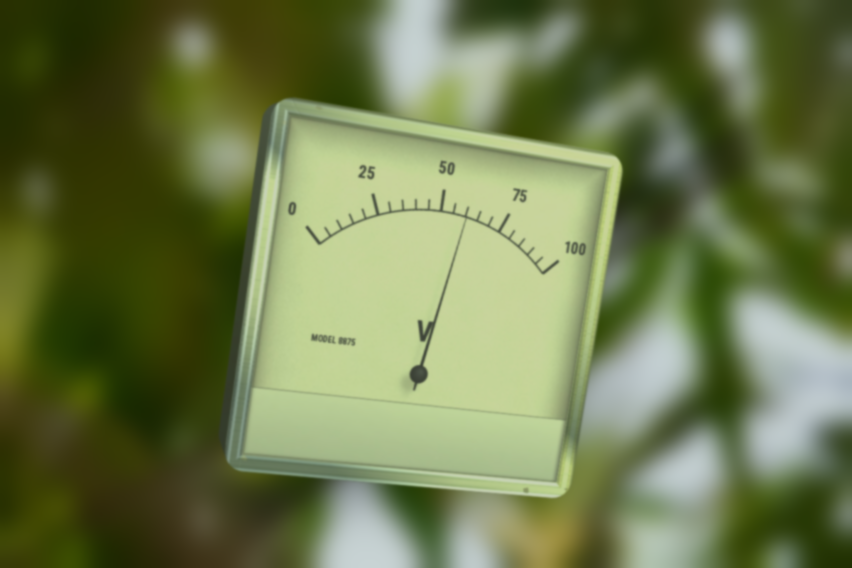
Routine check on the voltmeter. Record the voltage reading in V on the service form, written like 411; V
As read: 60; V
